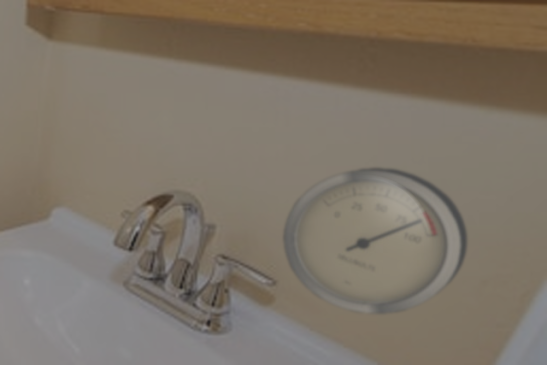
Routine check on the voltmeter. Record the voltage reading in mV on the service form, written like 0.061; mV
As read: 85; mV
